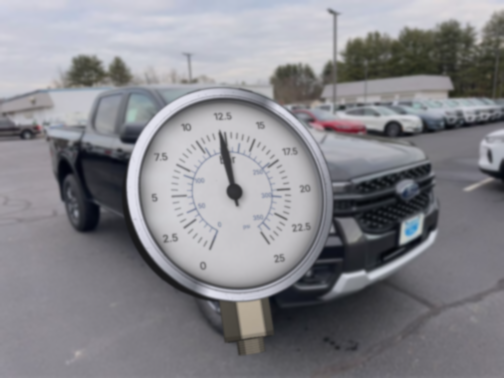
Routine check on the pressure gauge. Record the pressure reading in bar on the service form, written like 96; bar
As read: 12; bar
